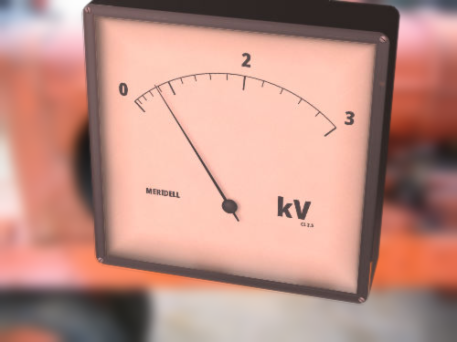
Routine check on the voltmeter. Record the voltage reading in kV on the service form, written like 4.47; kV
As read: 0.8; kV
